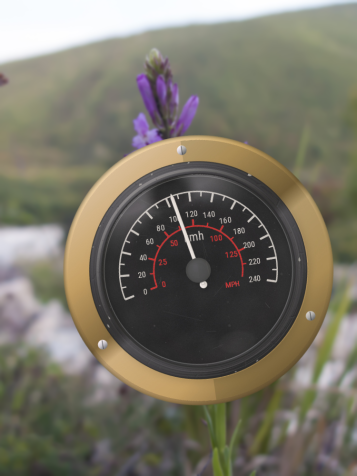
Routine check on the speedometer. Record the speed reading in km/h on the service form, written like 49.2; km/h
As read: 105; km/h
